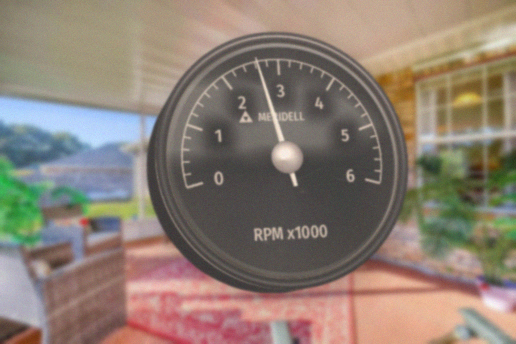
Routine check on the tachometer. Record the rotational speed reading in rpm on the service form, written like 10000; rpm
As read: 2600; rpm
